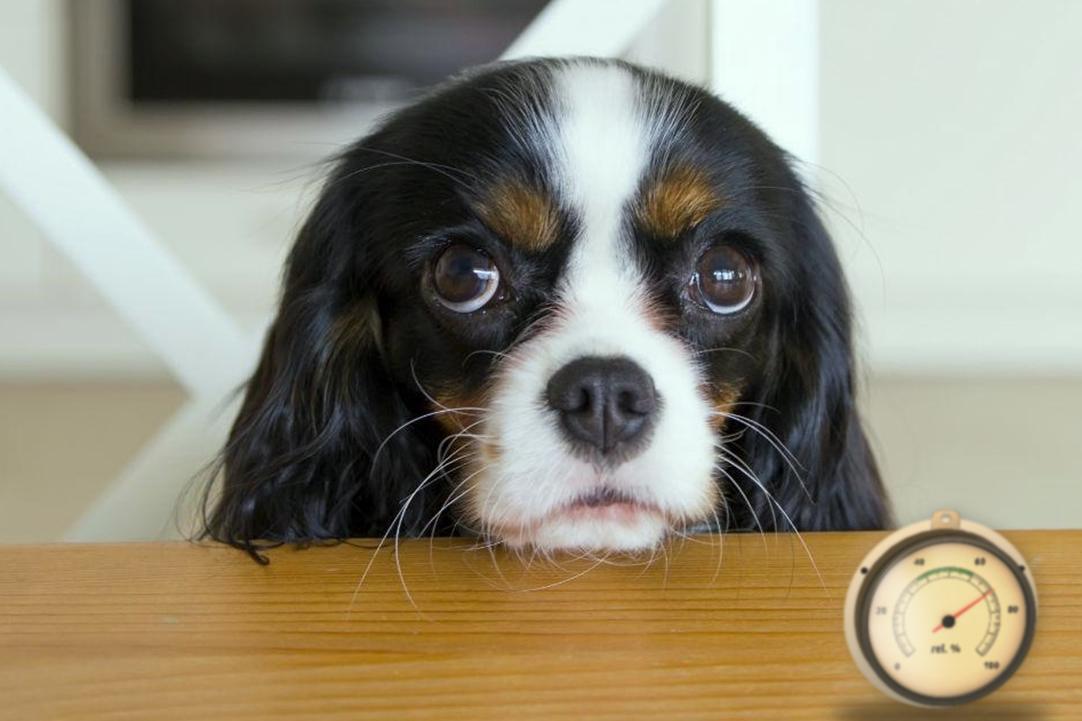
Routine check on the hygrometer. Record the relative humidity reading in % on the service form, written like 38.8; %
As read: 70; %
